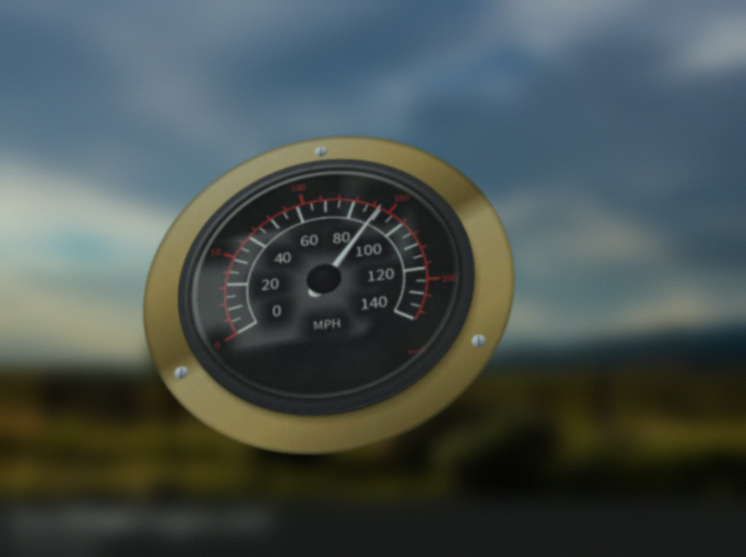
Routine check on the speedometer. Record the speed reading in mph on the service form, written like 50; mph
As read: 90; mph
